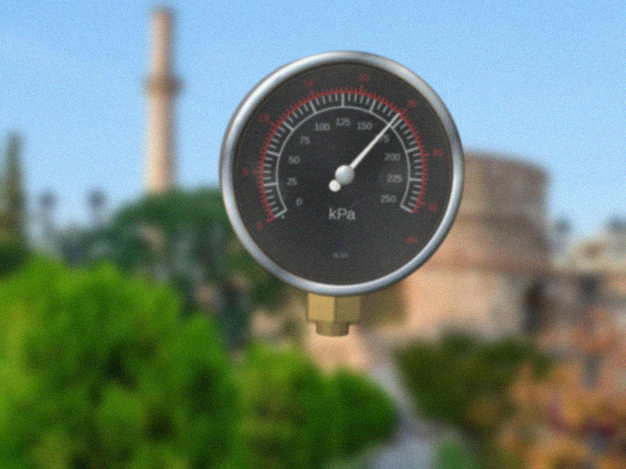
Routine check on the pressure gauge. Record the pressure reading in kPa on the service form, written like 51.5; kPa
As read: 170; kPa
